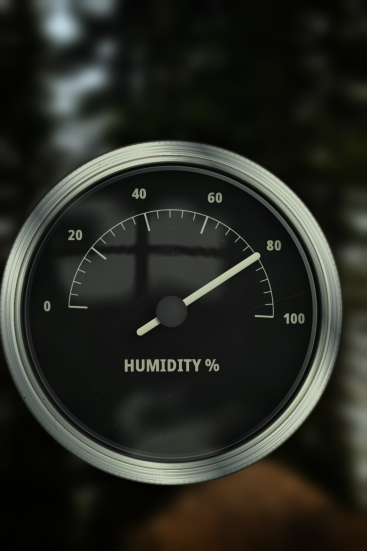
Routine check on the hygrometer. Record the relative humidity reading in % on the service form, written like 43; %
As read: 80; %
